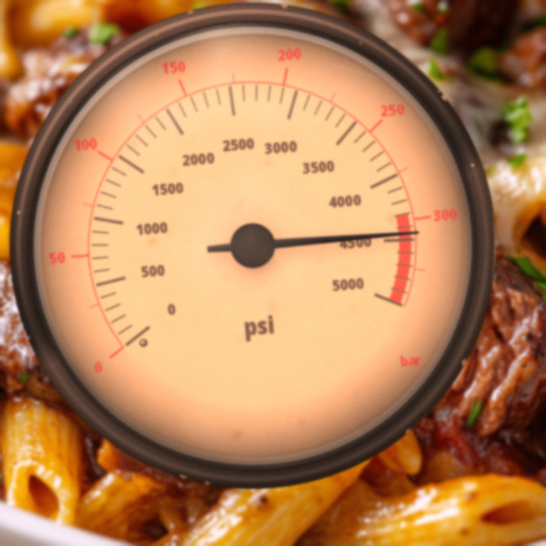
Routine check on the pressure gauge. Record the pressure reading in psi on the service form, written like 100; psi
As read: 4450; psi
